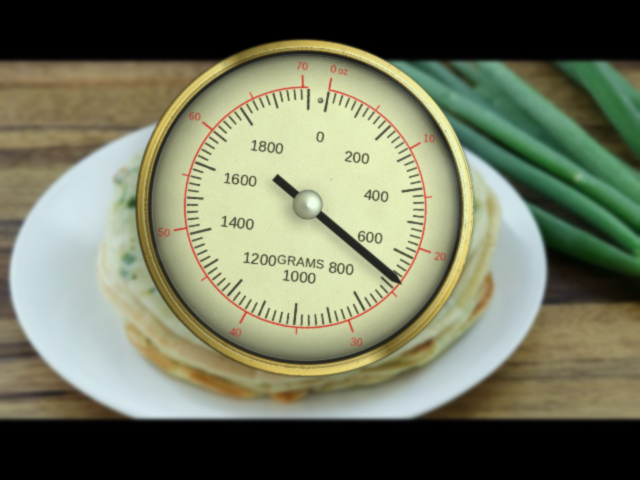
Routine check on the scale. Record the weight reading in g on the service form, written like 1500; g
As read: 680; g
